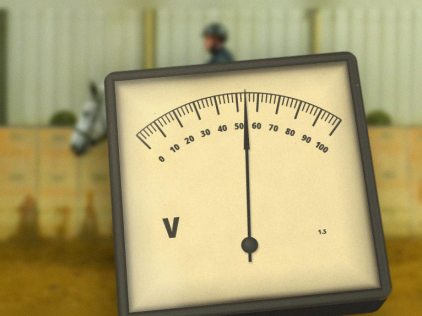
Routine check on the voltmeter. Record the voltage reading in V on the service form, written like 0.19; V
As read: 54; V
